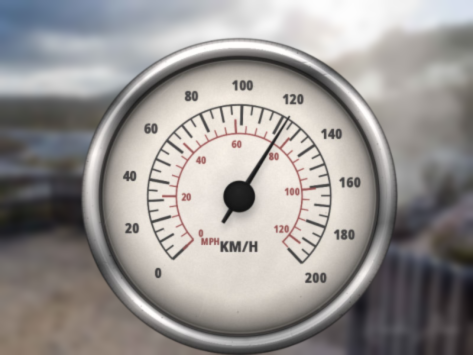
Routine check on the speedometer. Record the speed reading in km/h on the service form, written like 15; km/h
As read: 122.5; km/h
